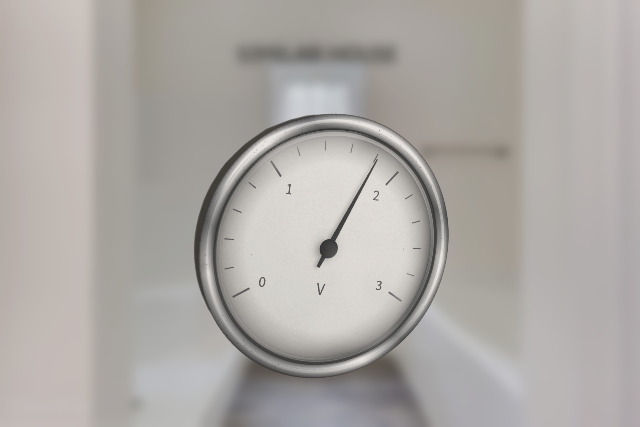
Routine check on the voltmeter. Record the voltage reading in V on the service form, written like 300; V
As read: 1.8; V
